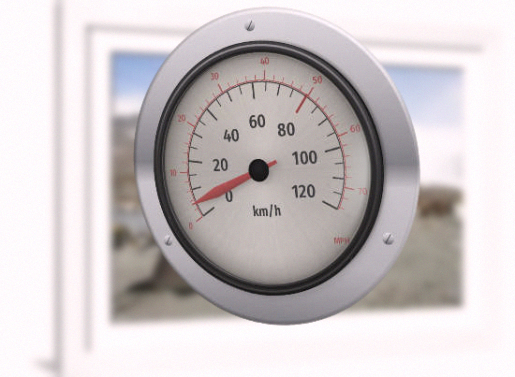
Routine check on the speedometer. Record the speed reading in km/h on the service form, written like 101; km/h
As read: 5; km/h
